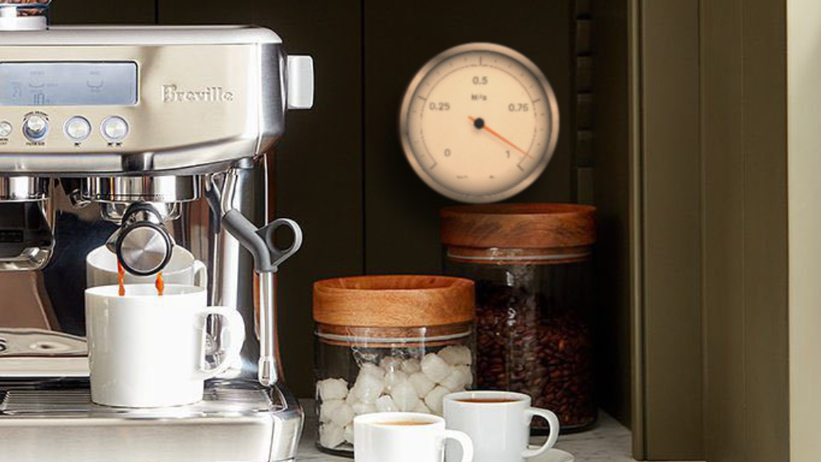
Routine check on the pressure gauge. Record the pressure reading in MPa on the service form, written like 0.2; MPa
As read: 0.95; MPa
